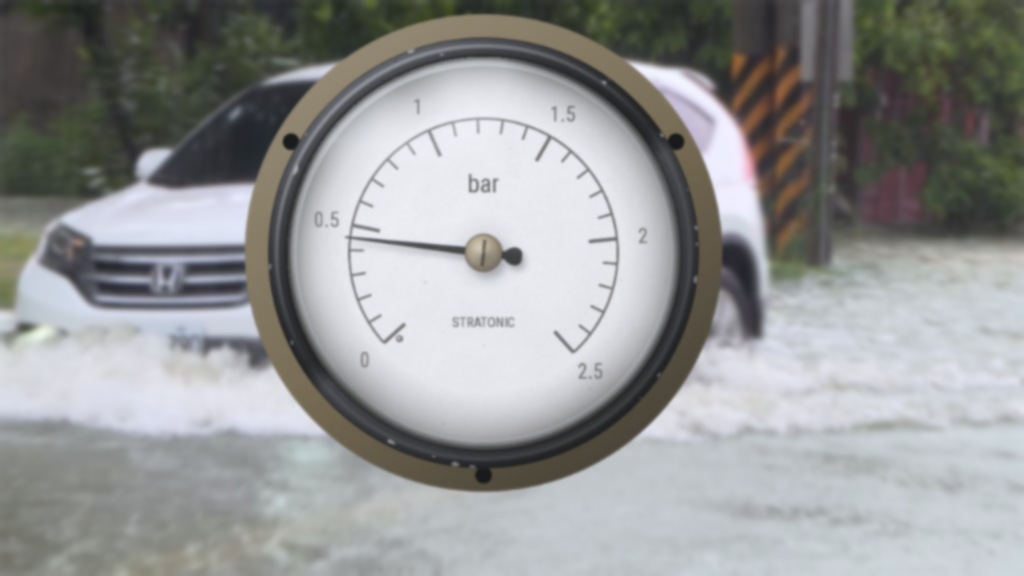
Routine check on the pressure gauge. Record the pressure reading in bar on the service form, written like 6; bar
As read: 0.45; bar
